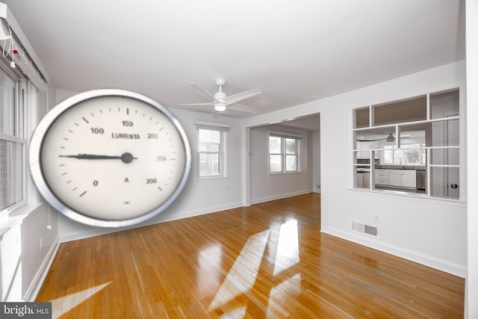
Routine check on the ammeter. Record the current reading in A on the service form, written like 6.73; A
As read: 50; A
